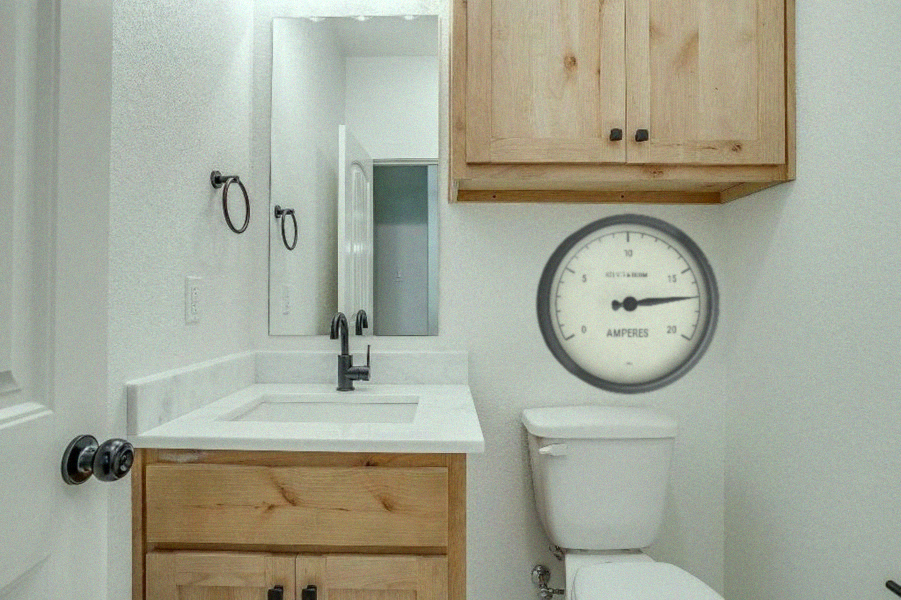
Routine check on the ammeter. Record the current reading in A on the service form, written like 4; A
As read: 17; A
